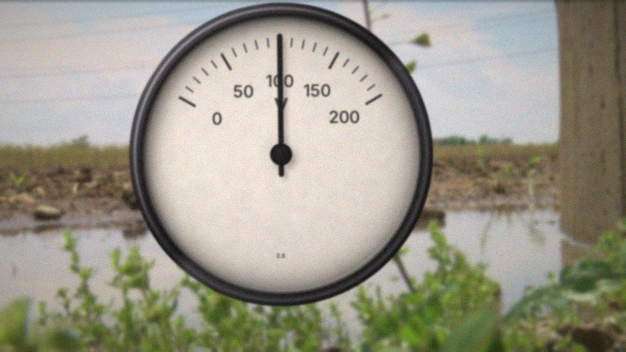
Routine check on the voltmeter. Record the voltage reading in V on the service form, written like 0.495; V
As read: 100; V
